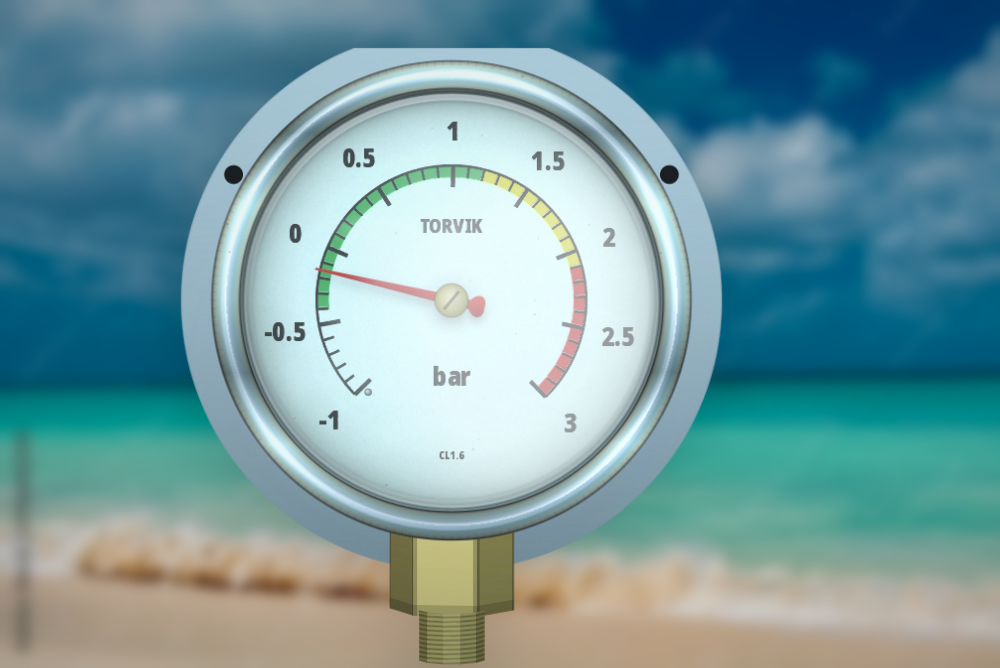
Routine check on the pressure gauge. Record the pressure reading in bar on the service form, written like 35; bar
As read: -0.15; bar
